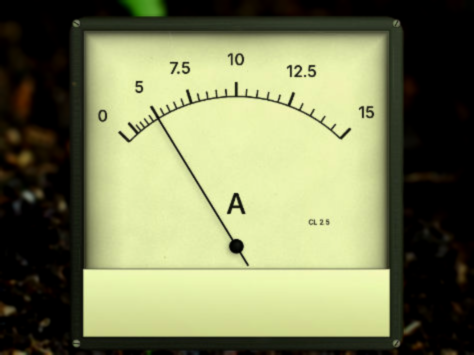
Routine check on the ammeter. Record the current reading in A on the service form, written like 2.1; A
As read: 5; A
